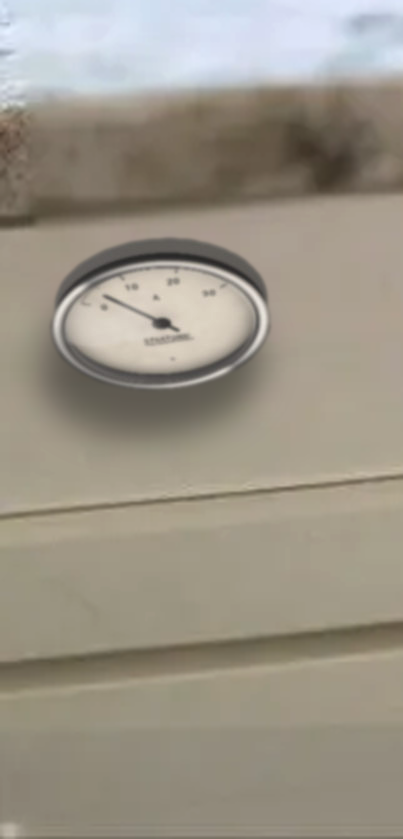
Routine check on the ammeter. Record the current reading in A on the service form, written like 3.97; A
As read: 5; A
